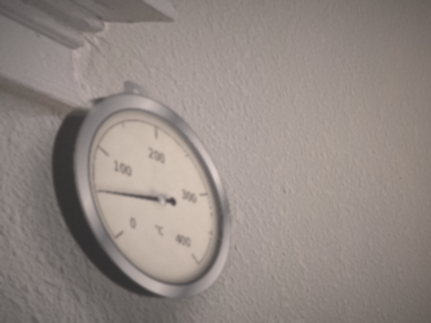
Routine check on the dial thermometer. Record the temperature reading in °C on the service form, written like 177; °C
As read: 50; °C
